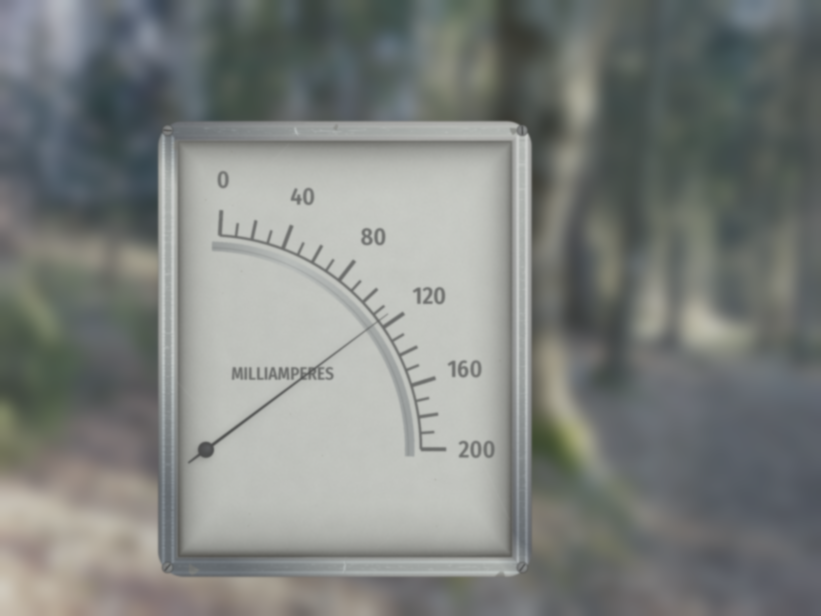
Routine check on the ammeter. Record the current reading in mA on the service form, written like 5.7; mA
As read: 115; mA
